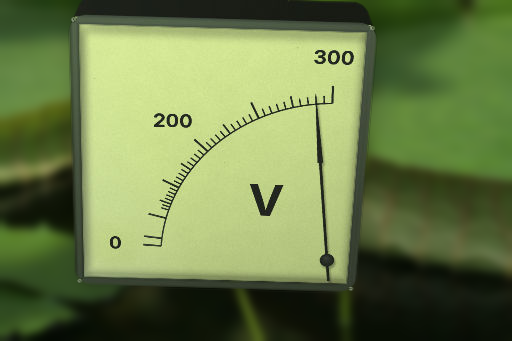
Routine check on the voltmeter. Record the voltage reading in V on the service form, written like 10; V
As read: 290; V
